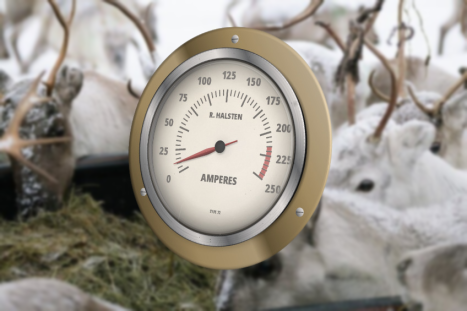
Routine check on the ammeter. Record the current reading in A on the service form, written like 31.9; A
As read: 10; A
